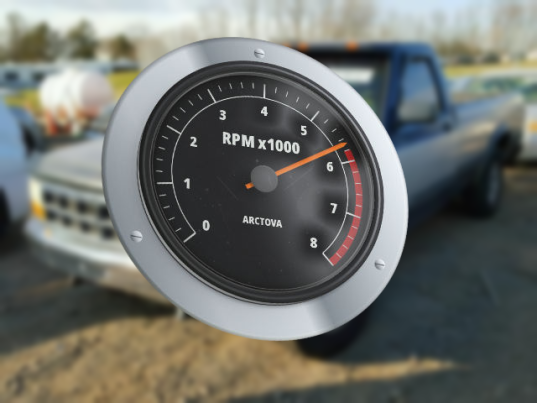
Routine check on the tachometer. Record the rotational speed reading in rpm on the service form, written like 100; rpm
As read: 5700; rpm
